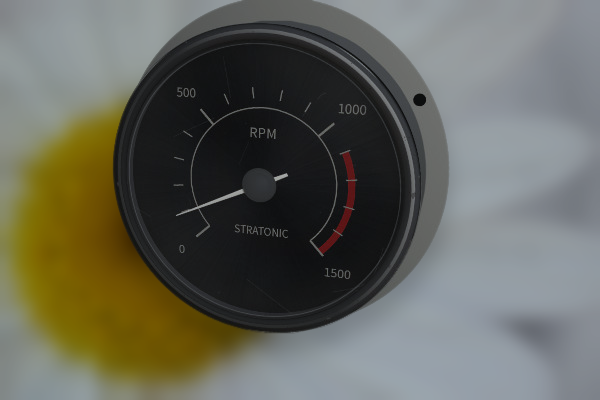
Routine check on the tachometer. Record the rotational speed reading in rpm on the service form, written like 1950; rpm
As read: 100; rpm
